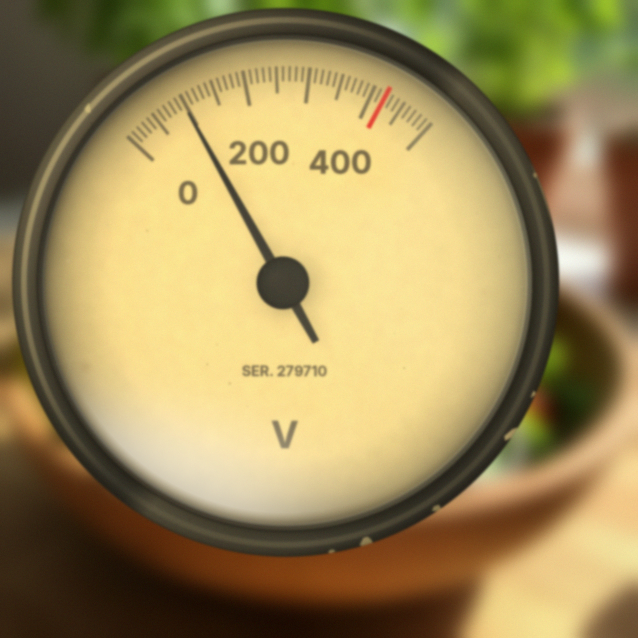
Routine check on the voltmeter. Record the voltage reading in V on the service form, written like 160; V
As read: 100; V
